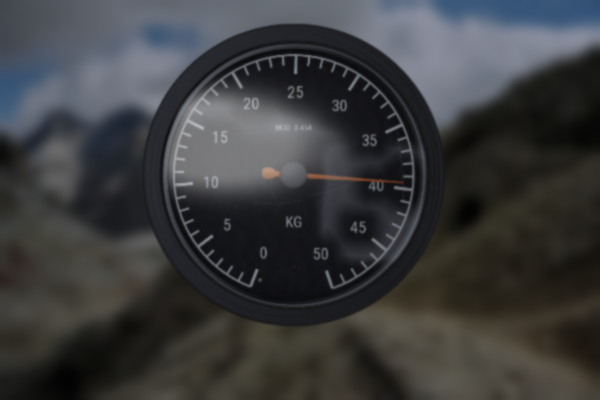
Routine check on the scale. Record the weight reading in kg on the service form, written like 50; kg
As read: 39.5; kg
